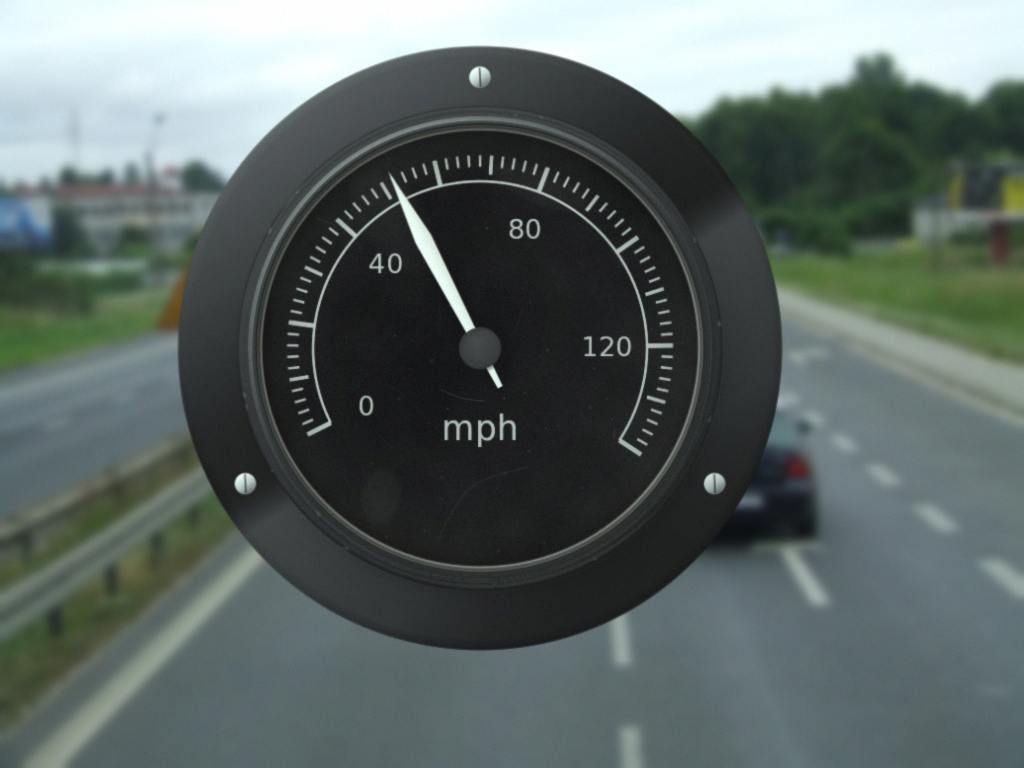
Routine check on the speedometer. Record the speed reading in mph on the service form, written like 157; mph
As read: 52; mph
